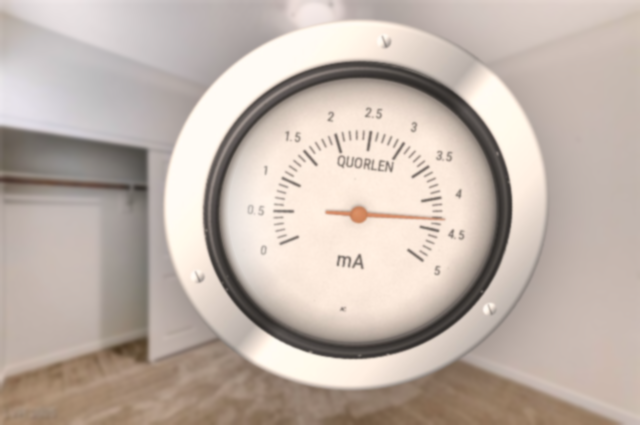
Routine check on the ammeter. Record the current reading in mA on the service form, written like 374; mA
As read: 4.3; mA
